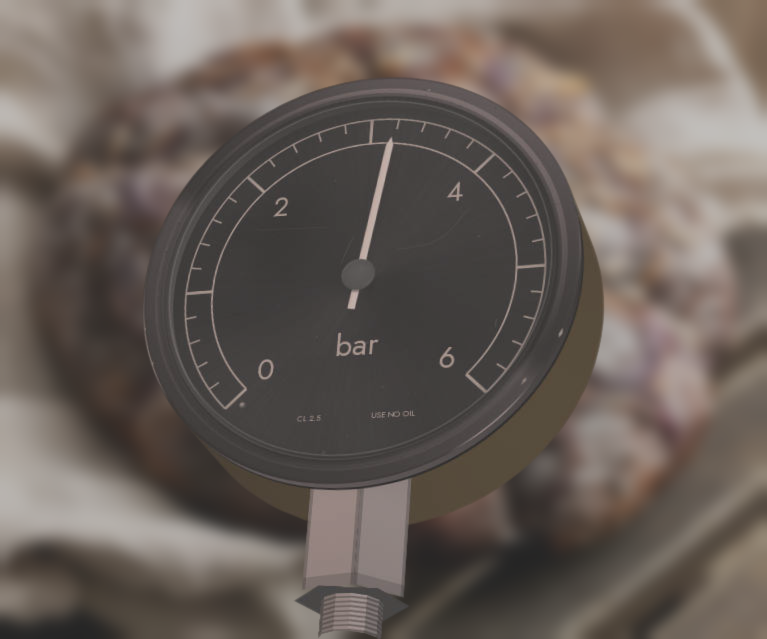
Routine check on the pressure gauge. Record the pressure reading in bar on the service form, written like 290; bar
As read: 3.2; bar
